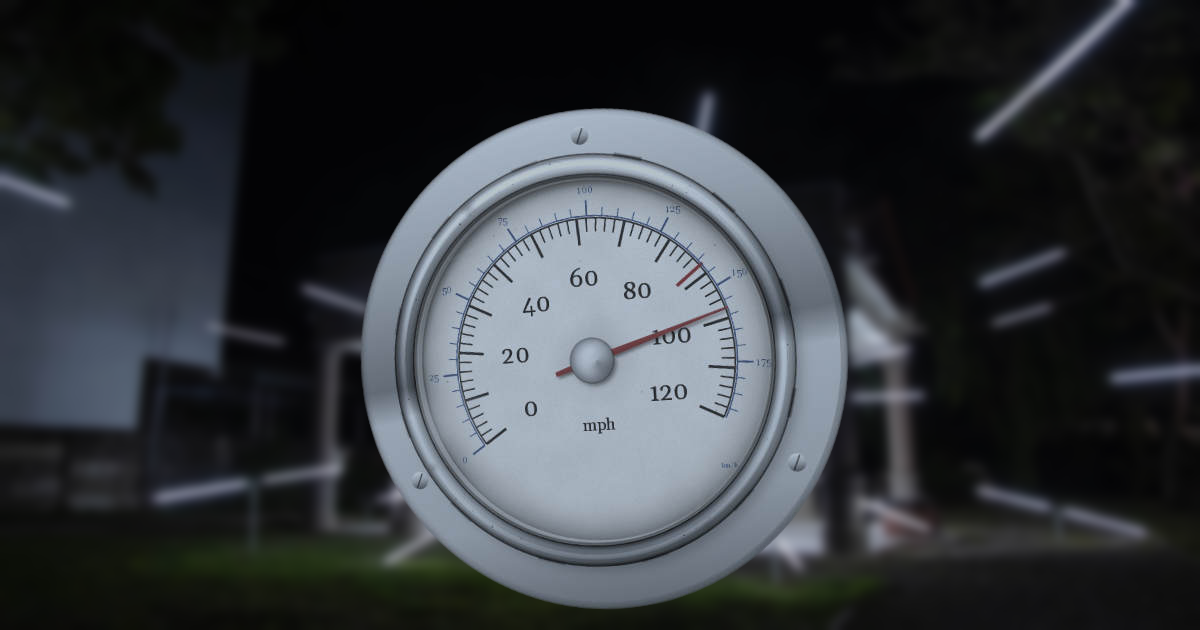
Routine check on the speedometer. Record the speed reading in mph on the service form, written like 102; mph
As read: 98; mph
